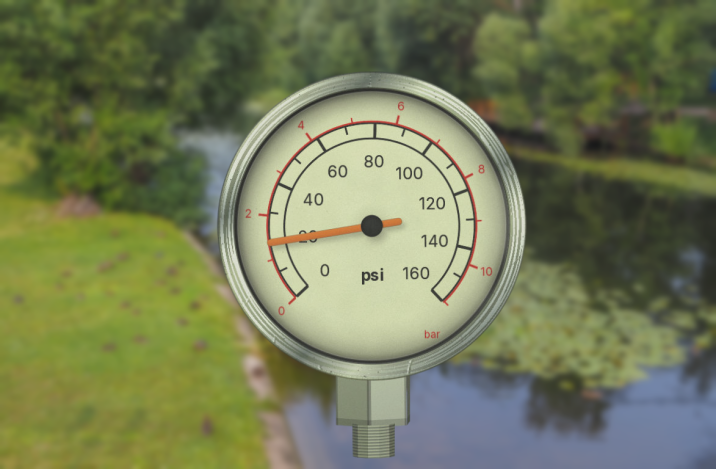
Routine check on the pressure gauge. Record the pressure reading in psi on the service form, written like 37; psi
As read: 20; psi
